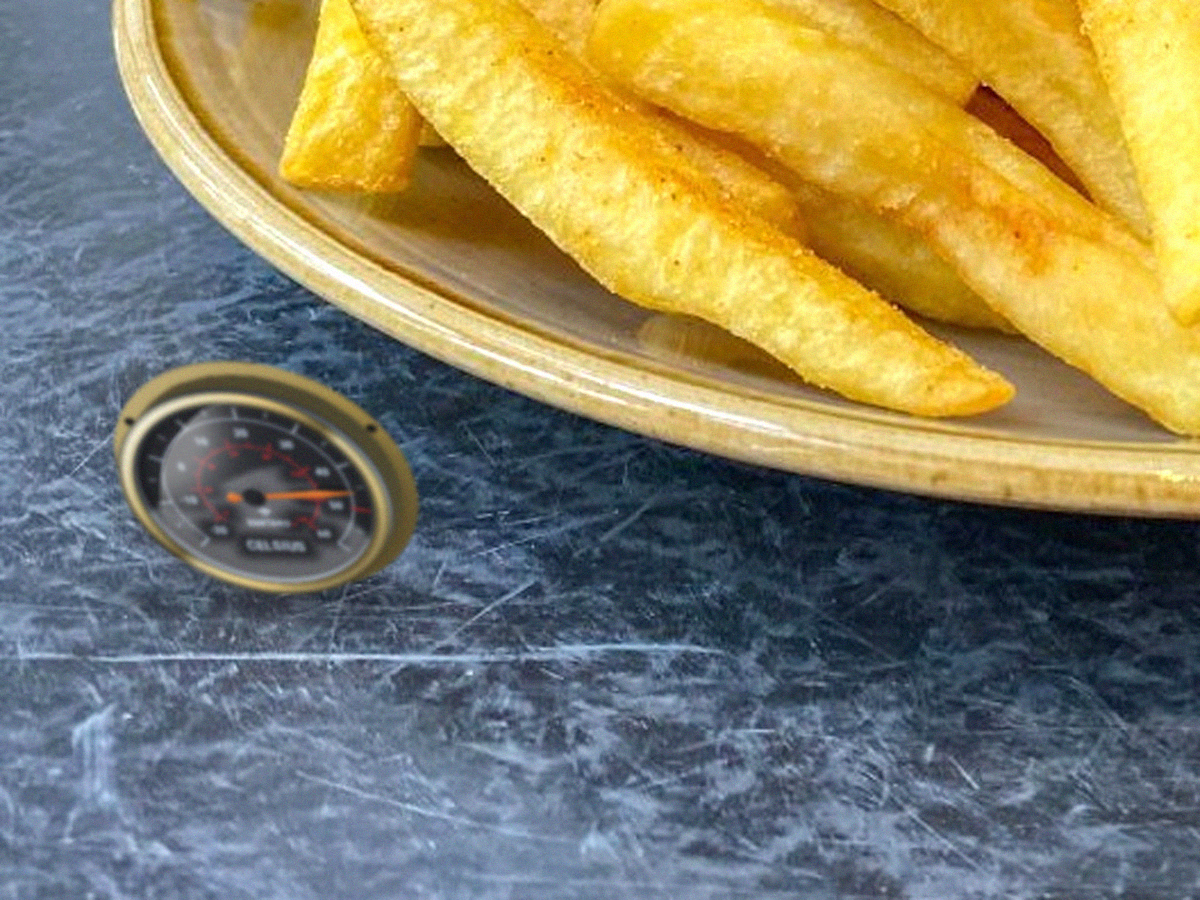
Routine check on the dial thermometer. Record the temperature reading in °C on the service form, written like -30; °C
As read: 45; °C
